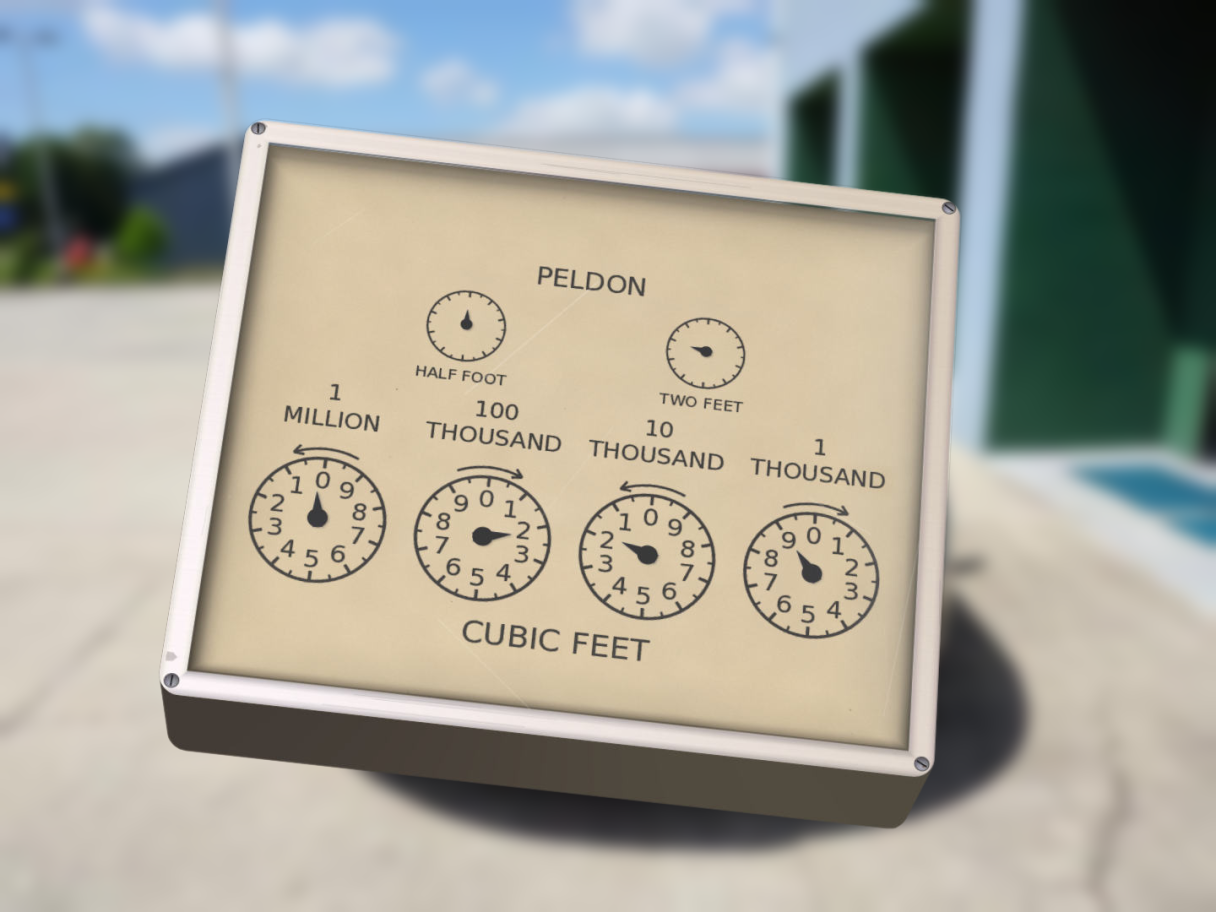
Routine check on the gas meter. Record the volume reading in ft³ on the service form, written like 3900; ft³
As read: 21900; ft³
